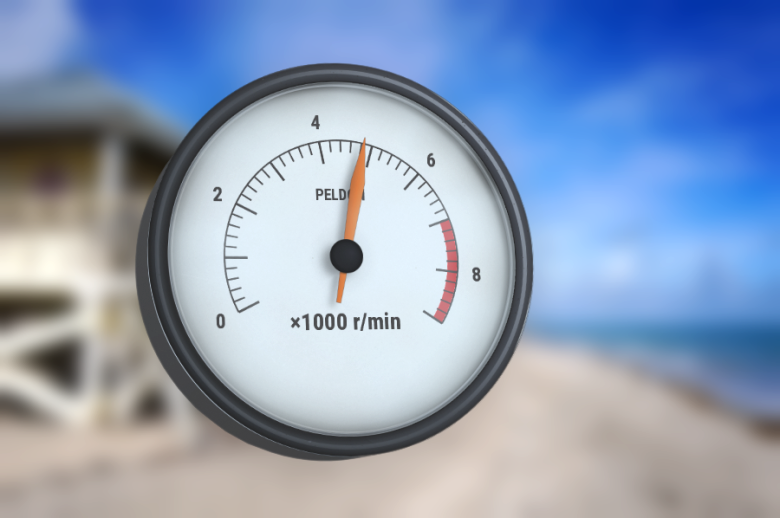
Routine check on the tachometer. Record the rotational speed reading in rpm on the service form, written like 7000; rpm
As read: 4800; rpm
